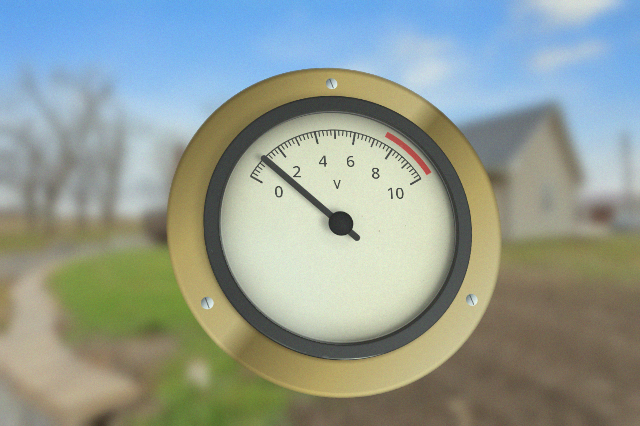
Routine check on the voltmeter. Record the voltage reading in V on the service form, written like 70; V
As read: 1; V
